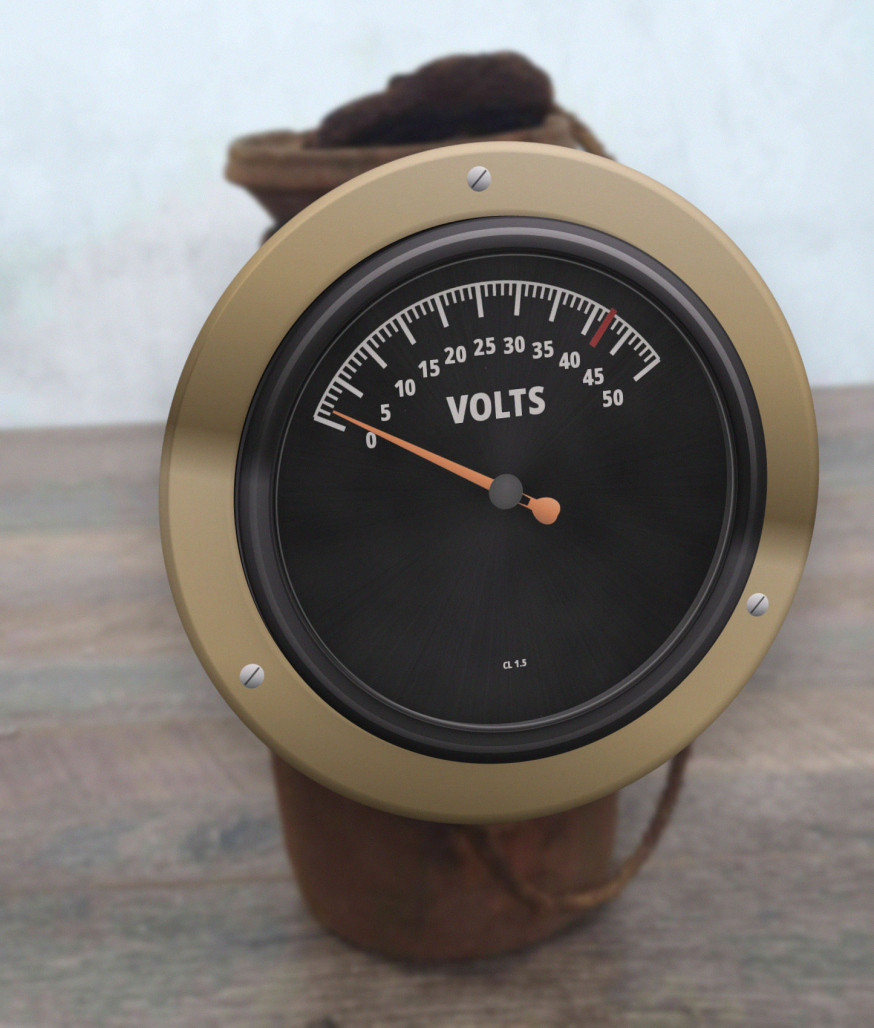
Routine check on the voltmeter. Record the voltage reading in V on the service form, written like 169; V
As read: 1.5; V
